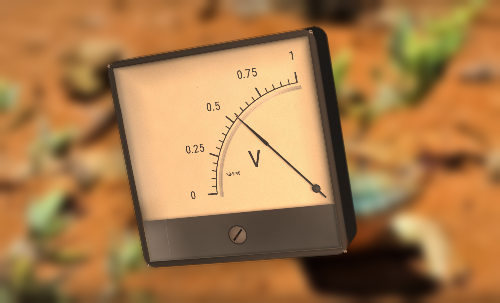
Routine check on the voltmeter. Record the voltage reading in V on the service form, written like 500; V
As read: 0.55; V
